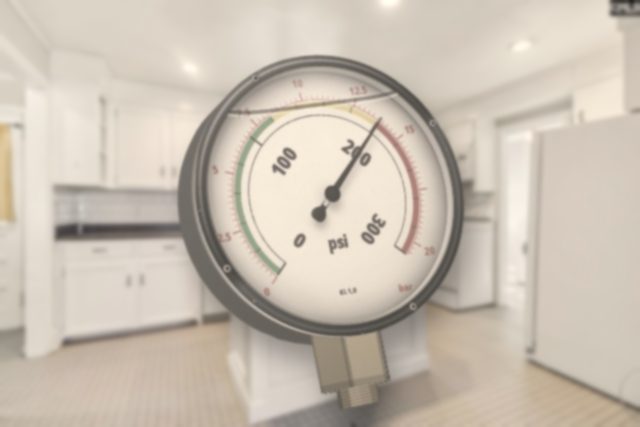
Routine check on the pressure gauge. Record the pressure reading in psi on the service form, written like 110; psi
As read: 200; psi
